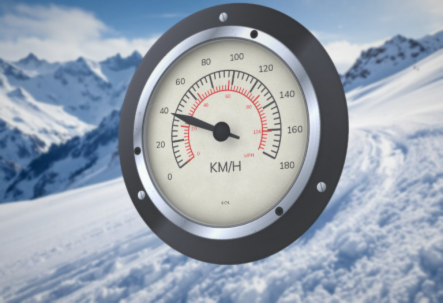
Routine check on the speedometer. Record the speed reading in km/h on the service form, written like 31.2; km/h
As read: 40; km/h
